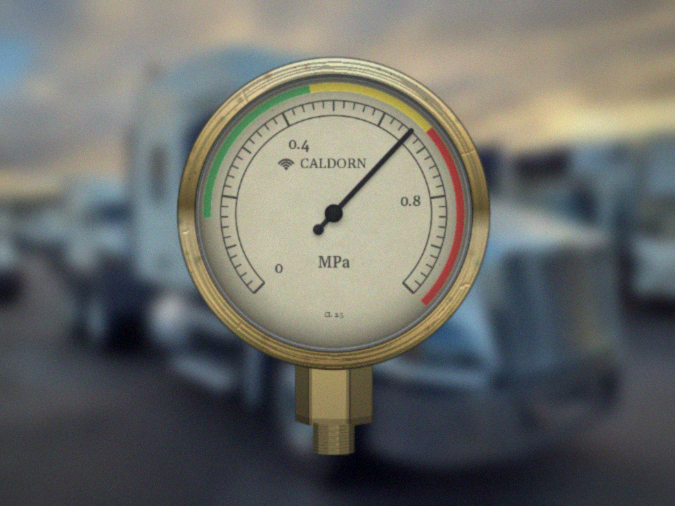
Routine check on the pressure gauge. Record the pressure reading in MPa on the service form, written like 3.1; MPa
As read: 0.66; MPa
